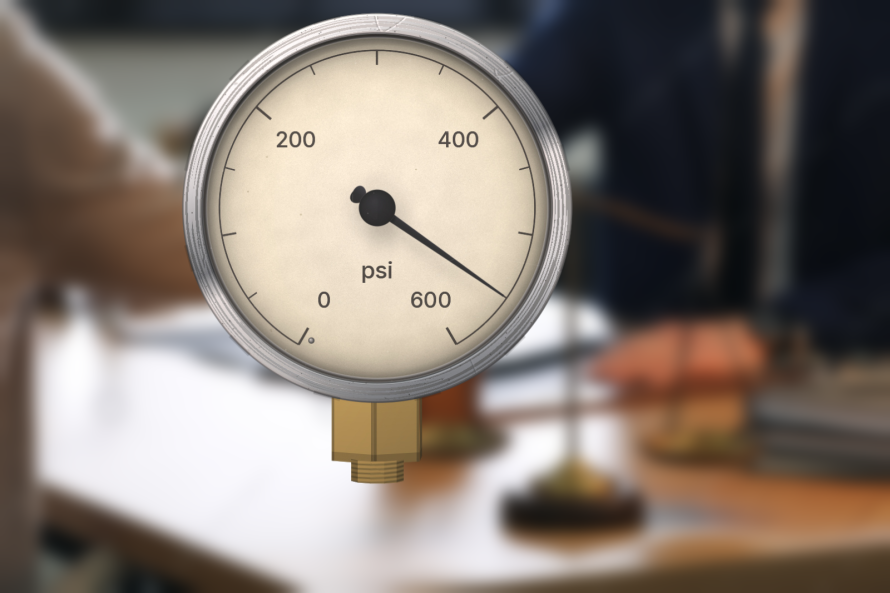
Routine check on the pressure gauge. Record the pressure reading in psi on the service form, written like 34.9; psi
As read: 550; psi
